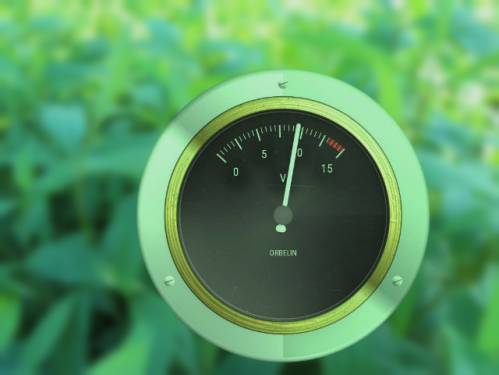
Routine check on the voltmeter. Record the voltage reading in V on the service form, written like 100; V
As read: 9.5; V
